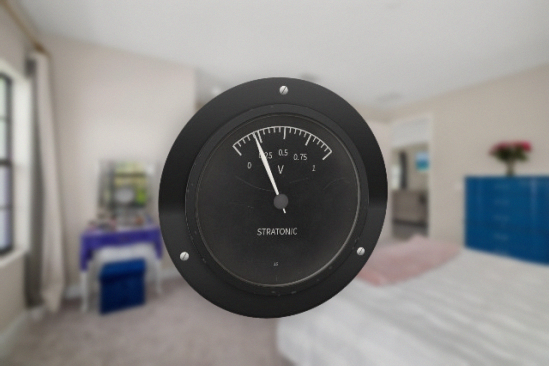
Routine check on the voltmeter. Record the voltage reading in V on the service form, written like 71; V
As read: 0.2; V
